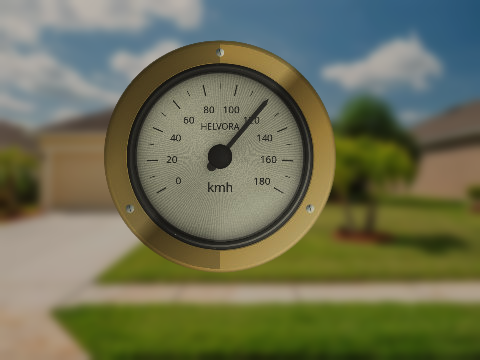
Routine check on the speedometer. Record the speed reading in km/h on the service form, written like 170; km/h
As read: 120; km/h
